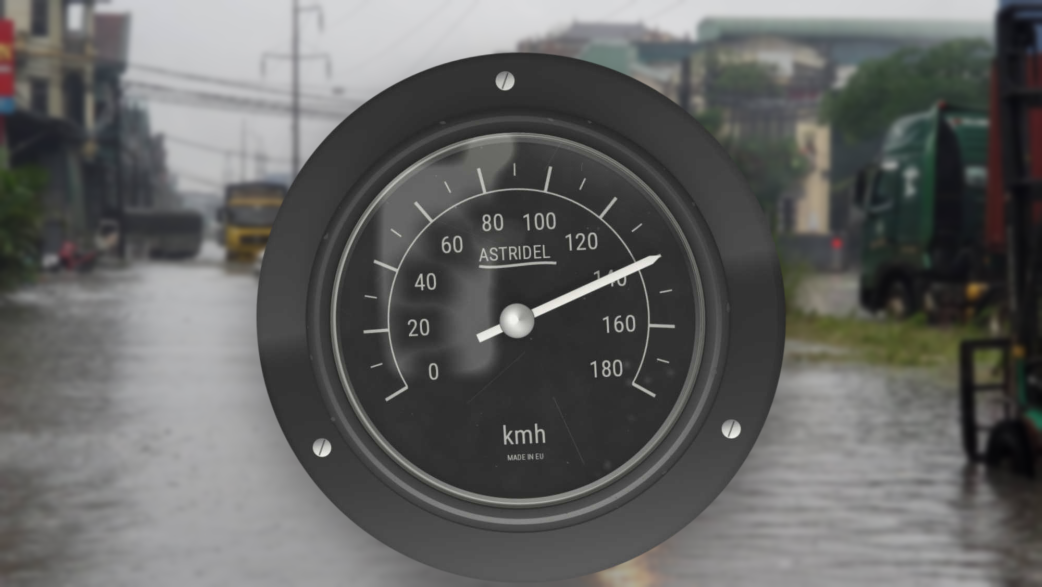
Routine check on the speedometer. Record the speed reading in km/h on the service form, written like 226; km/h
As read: 140; km/h
